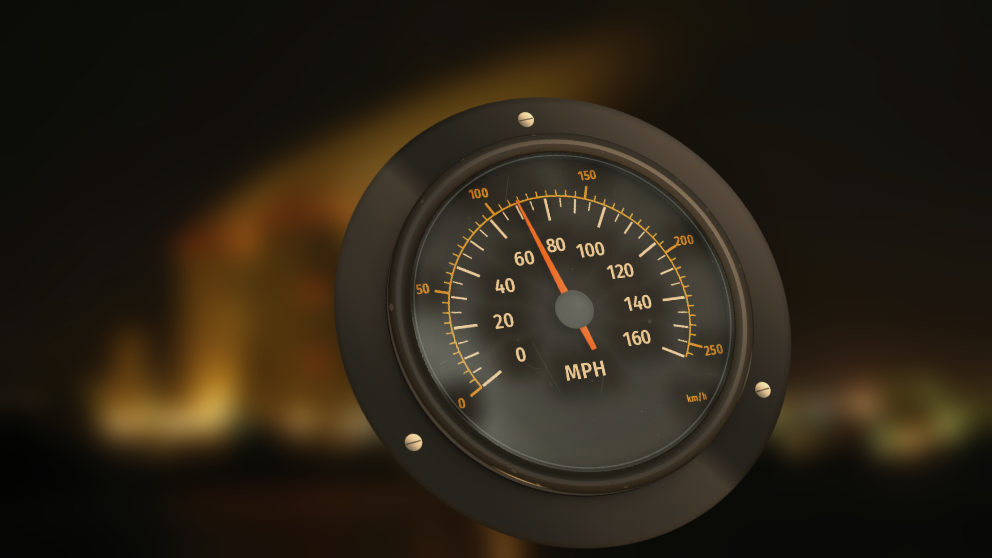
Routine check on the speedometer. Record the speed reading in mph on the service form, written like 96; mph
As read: 70; mph
